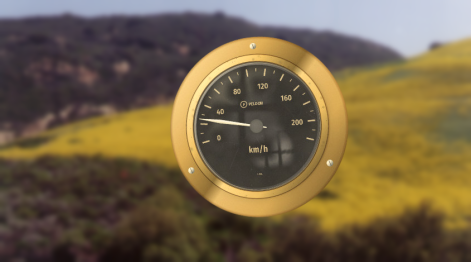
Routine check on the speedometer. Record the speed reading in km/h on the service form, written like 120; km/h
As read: 25; km/h
